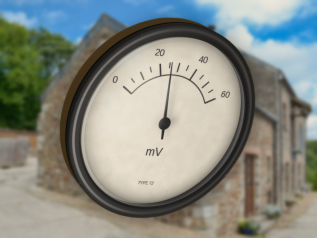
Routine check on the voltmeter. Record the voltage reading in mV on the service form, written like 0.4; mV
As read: 25; mV
